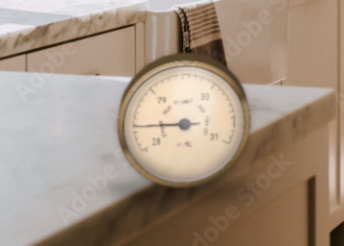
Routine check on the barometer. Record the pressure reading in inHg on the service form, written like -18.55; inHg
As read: 28.4; inHg
